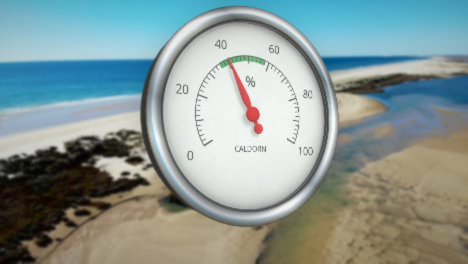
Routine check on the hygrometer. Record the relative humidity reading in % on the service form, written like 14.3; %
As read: 40; %
